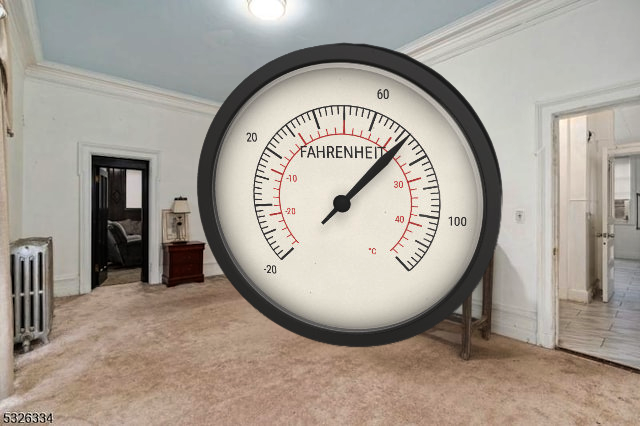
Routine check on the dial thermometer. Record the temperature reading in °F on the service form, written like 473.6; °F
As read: 72; °F
